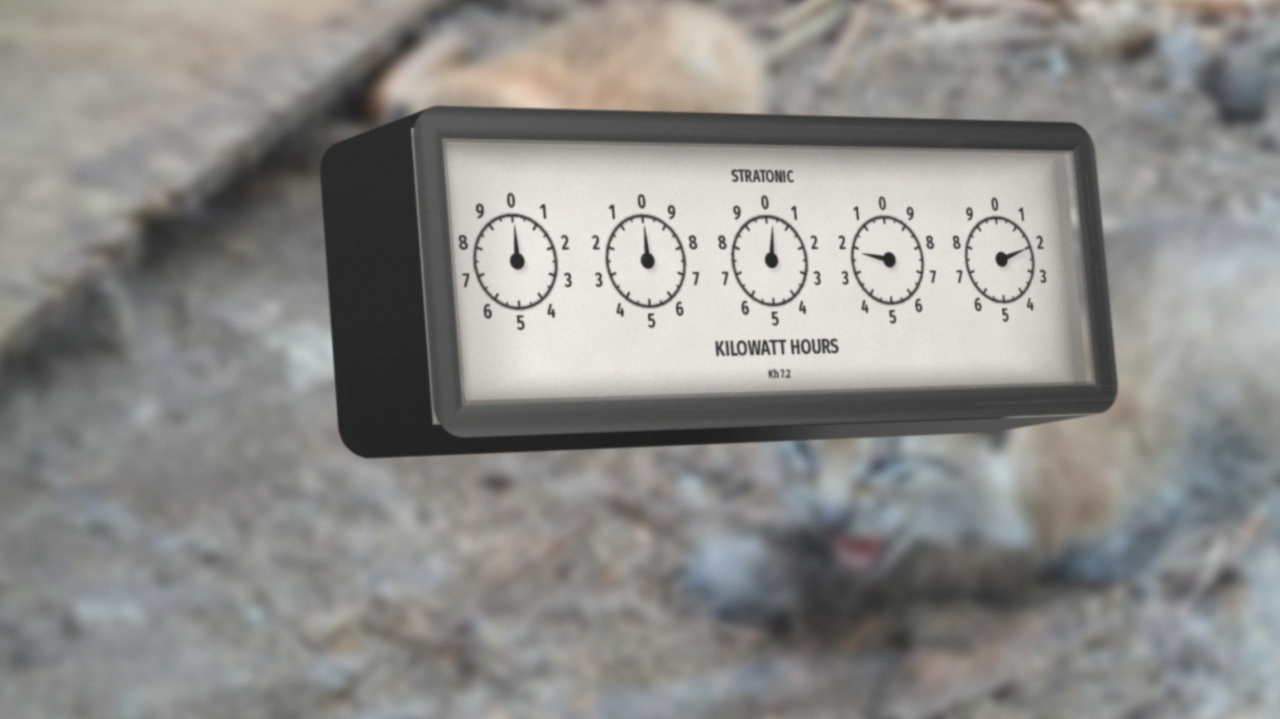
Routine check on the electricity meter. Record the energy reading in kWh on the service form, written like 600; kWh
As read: 22; kWh
